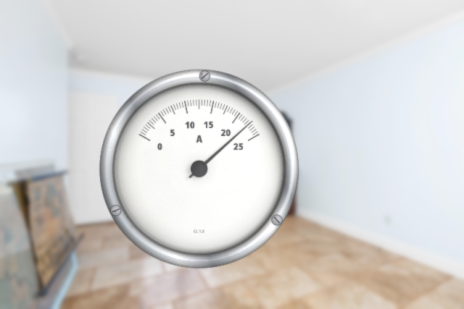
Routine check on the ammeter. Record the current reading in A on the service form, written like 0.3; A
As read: 22.5; A
